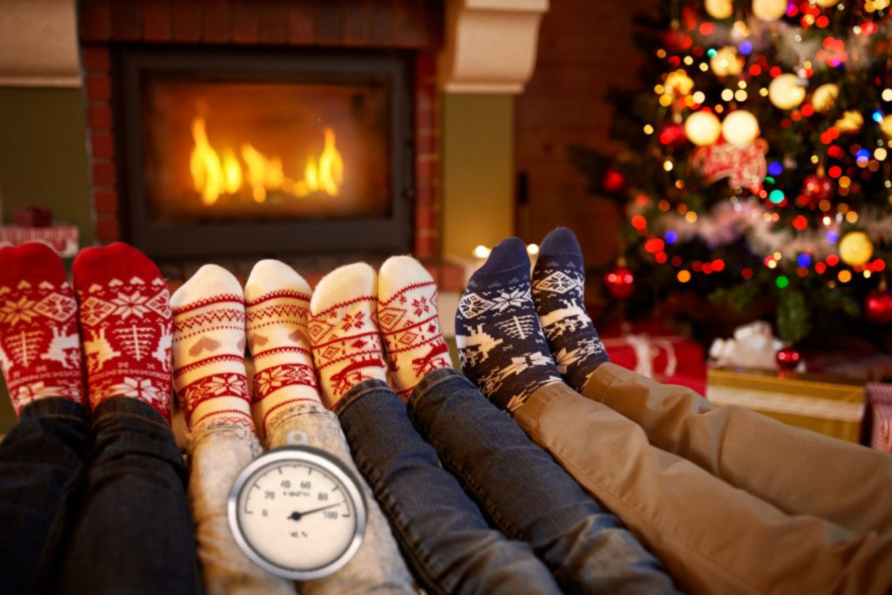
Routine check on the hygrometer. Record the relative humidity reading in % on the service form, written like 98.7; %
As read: 90; %
